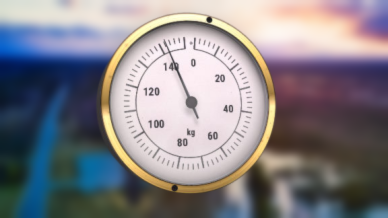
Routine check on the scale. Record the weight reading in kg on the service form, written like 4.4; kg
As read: 142; kg
